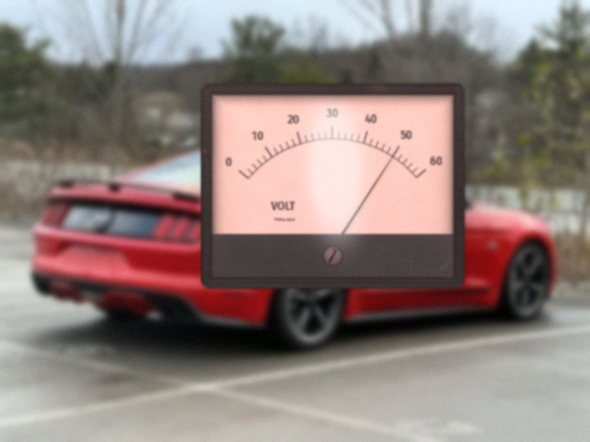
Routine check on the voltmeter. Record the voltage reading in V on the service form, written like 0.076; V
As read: 50; V
